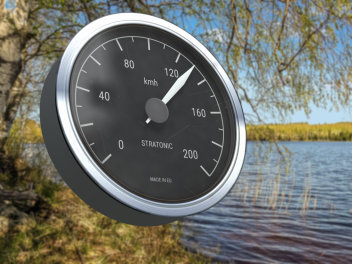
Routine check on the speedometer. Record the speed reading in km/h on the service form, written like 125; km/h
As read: 130; km/h
